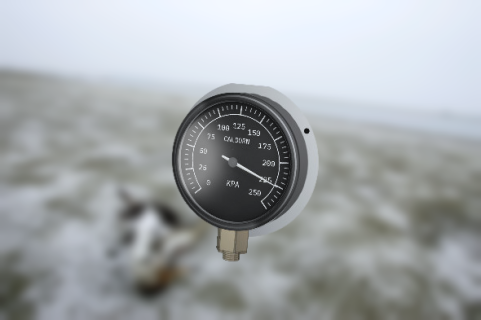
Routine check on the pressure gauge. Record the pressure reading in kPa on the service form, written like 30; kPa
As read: 225; kPa
